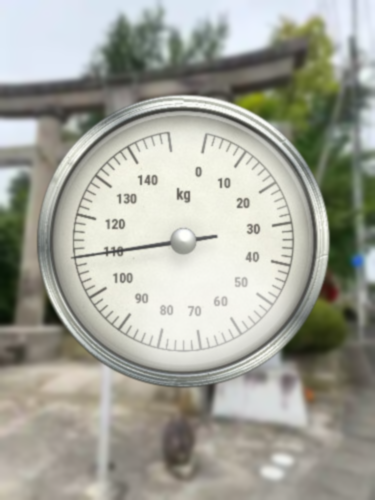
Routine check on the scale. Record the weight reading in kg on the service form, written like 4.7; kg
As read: 110; kg
